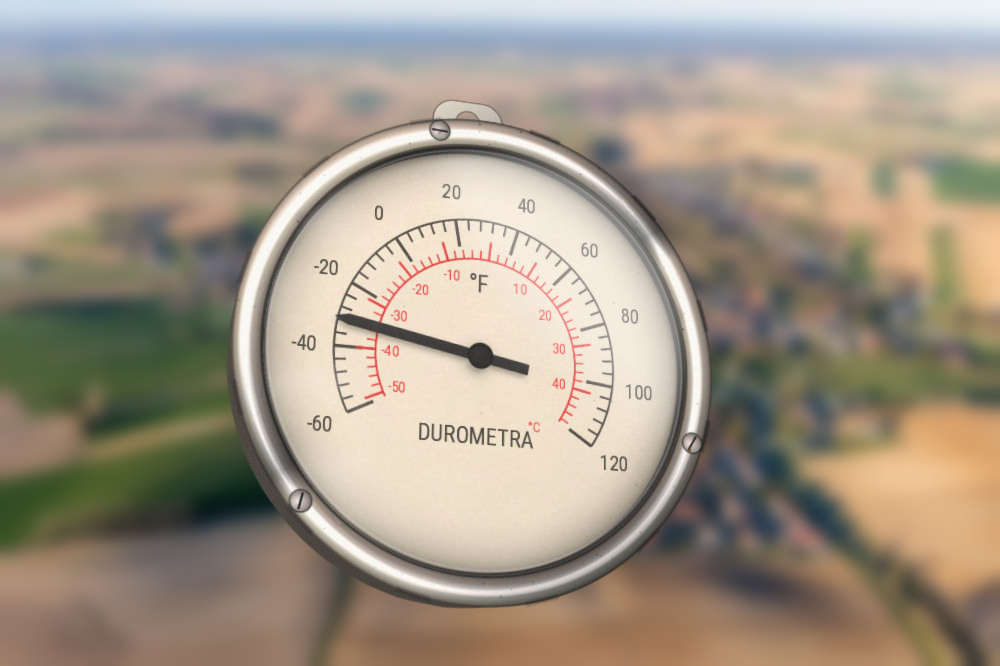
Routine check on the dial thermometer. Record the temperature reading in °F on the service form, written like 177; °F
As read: -32; °F
